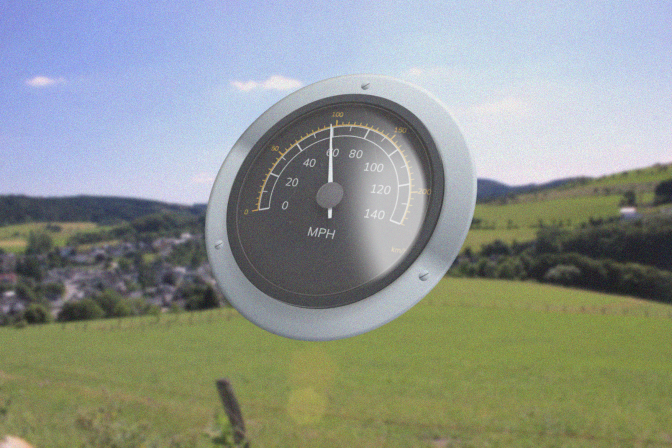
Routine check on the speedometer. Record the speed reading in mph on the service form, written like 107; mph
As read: 60; mph
